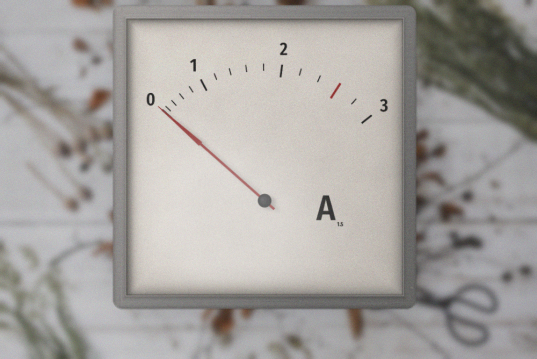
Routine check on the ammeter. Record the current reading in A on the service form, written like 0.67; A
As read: 0; A
